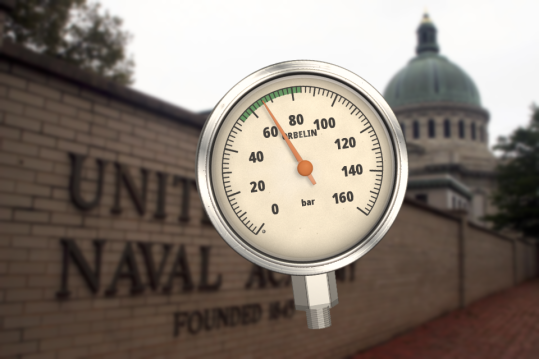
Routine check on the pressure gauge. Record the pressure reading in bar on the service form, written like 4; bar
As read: 66; bar
